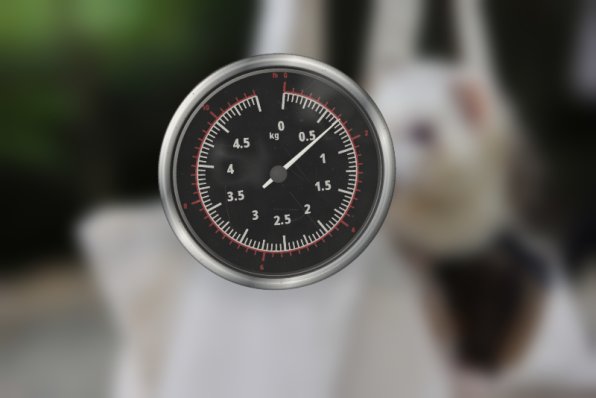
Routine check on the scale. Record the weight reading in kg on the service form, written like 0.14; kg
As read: 0.65; kg
